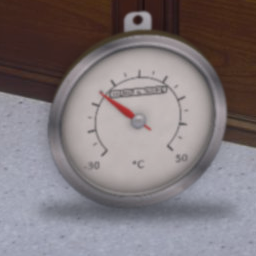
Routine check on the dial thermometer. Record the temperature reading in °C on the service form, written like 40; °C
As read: -5; °C
